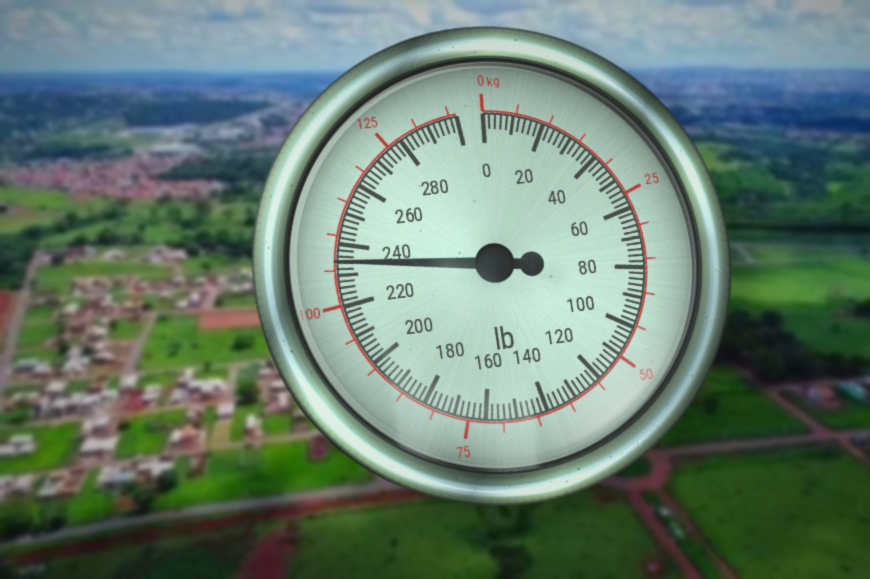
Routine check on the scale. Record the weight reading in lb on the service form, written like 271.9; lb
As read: 234; lb
